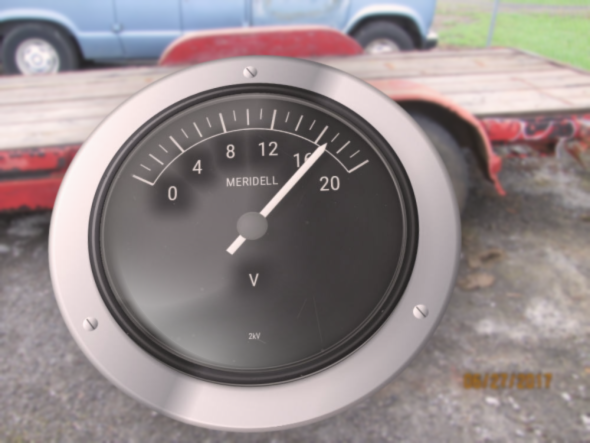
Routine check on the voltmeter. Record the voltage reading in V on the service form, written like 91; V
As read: 17; V
